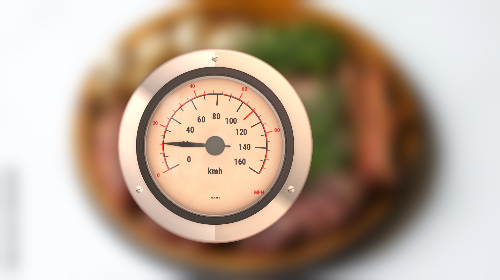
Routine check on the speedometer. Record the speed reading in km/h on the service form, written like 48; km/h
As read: 20; km/h
